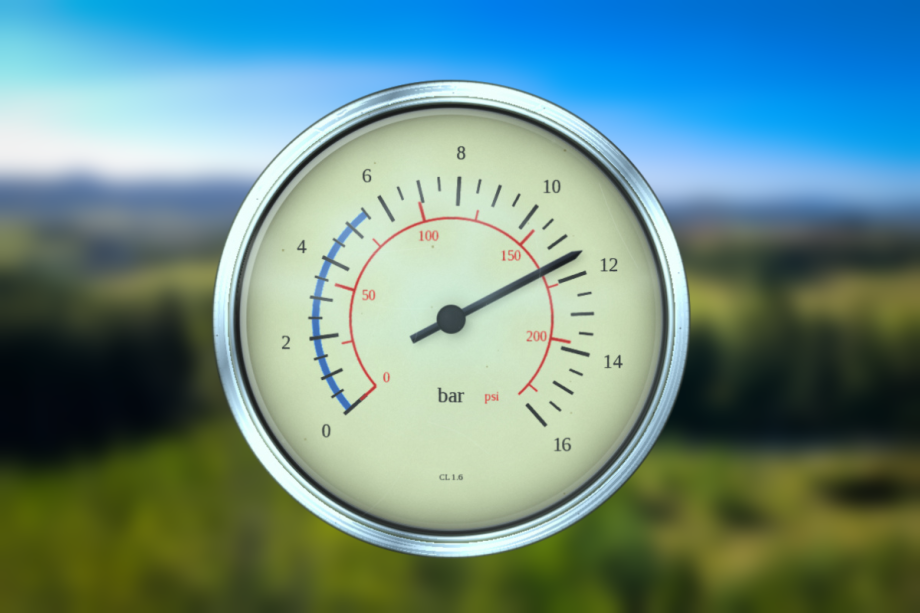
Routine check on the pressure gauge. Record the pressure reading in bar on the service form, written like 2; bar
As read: 11.5; bar
